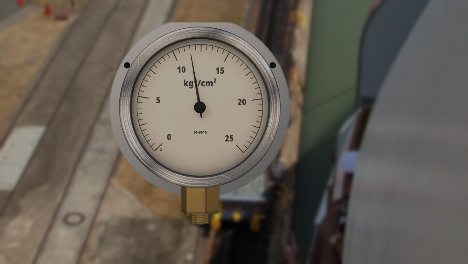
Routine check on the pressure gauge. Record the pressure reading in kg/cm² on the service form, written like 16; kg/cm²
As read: 11.5; kg/cm²
